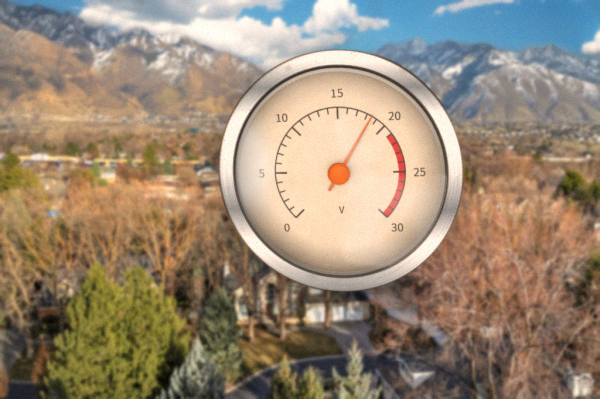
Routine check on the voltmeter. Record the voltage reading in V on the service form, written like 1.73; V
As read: 18.5; V
